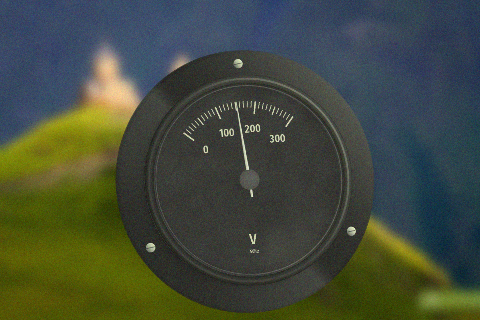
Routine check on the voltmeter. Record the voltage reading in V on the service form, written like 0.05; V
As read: 150; V
